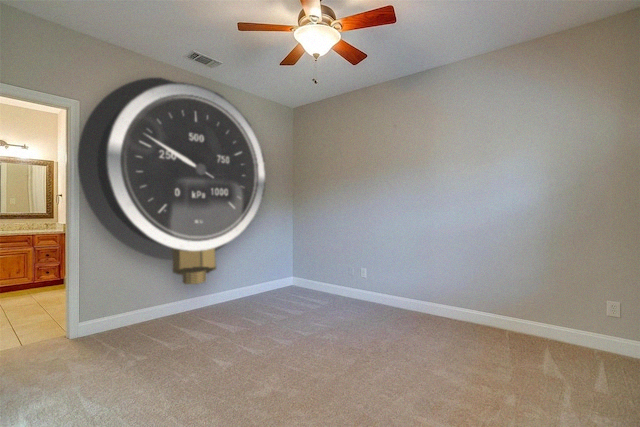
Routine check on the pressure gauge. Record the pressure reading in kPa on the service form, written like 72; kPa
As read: 275; kPa
